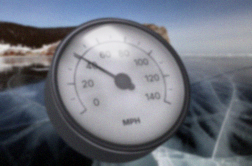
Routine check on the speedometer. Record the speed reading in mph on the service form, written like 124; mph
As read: 40; mph
